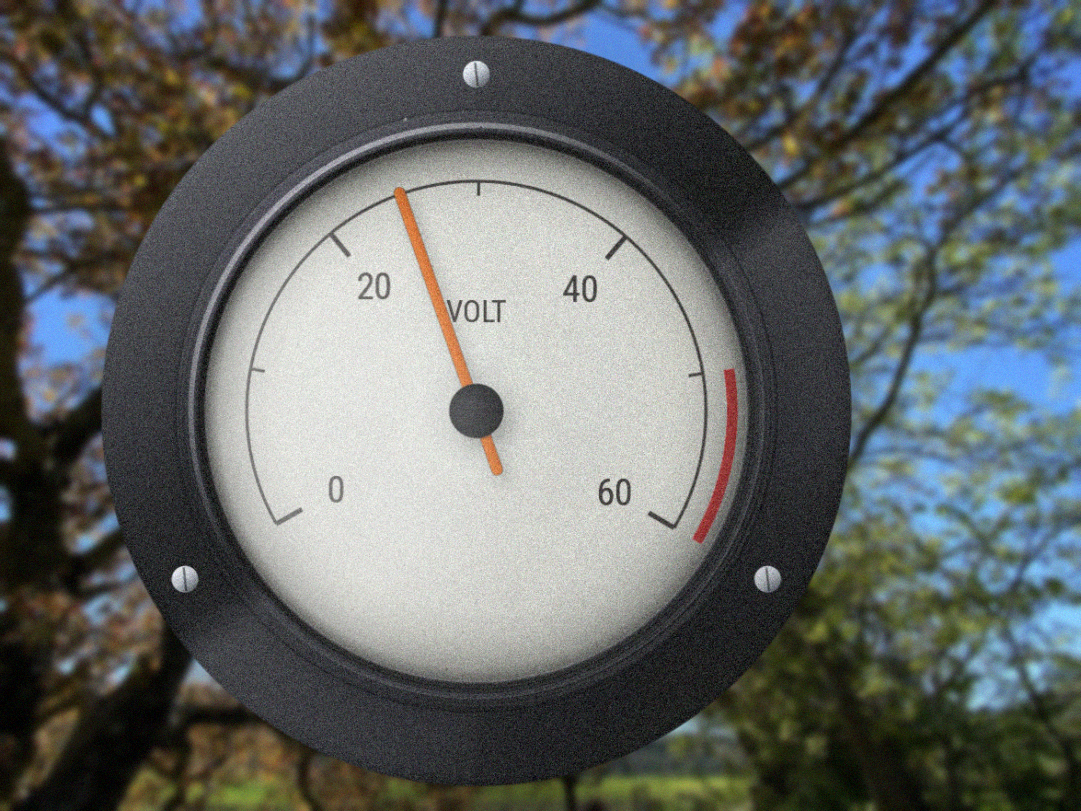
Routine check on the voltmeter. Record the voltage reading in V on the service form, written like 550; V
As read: 25; V
